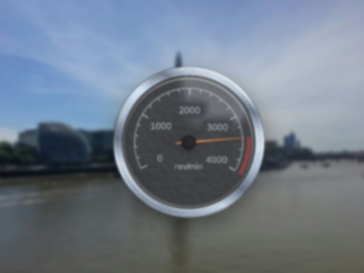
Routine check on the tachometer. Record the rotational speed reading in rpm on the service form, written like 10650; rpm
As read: 3400; rpm
